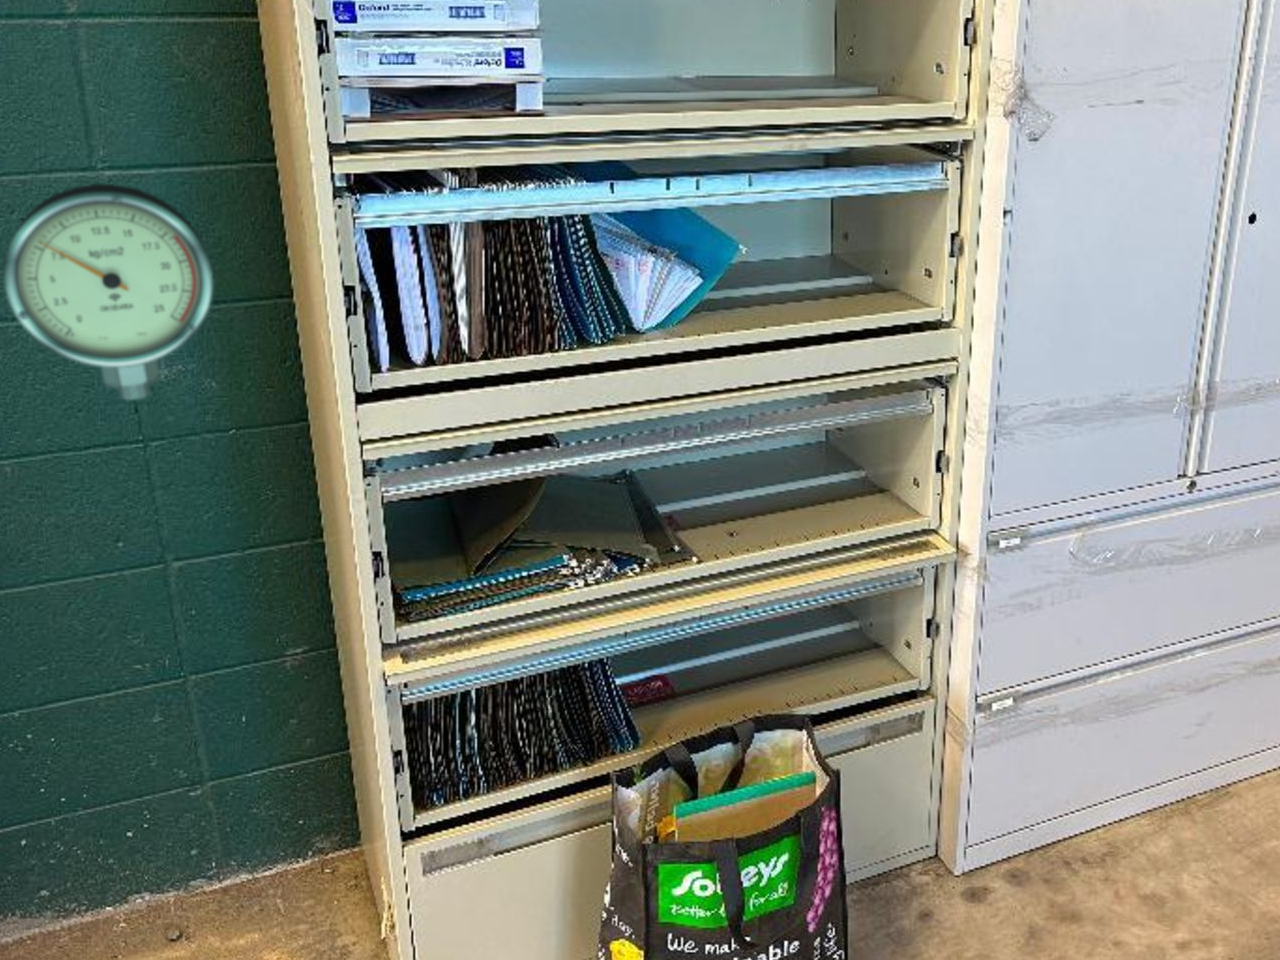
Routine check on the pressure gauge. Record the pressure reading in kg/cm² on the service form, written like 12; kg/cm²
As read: 8; kg/cm²
